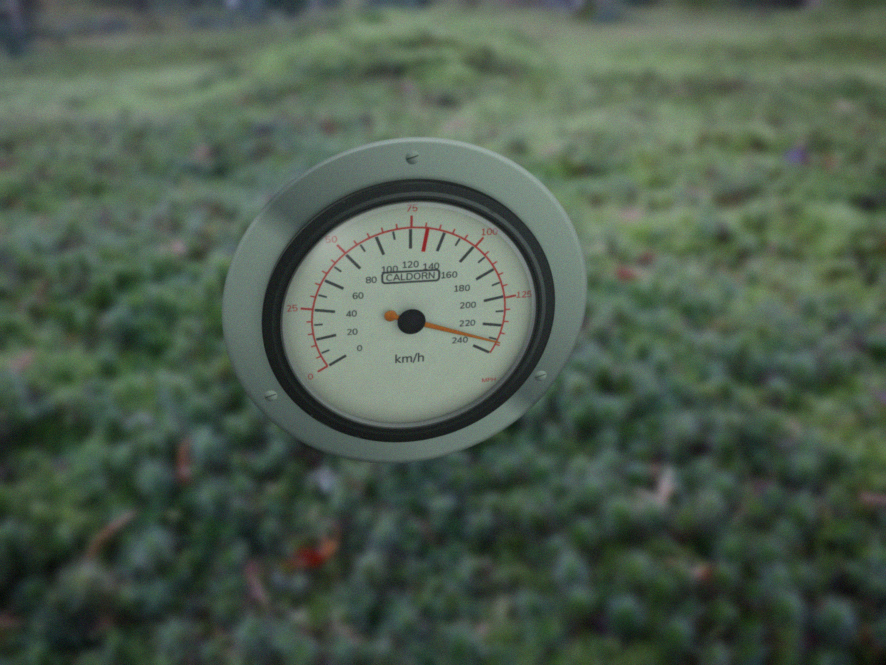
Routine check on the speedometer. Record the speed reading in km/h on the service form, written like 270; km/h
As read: 230; km/h
